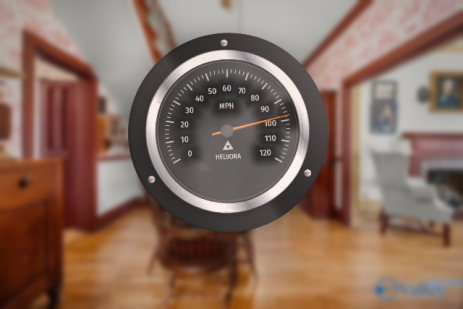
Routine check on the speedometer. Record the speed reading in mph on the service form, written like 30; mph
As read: 98; mph
